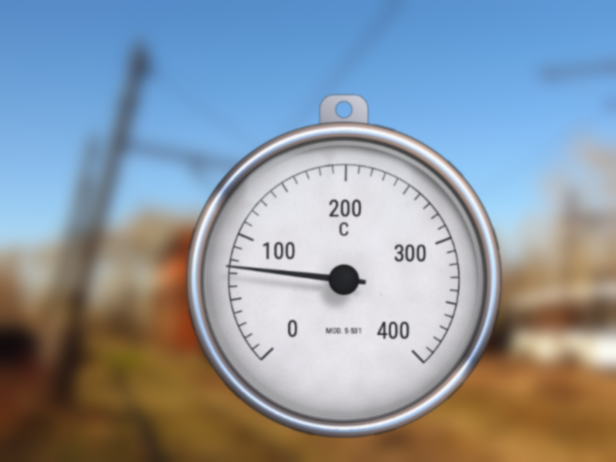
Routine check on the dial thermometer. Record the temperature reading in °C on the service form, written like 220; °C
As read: 75; °C
